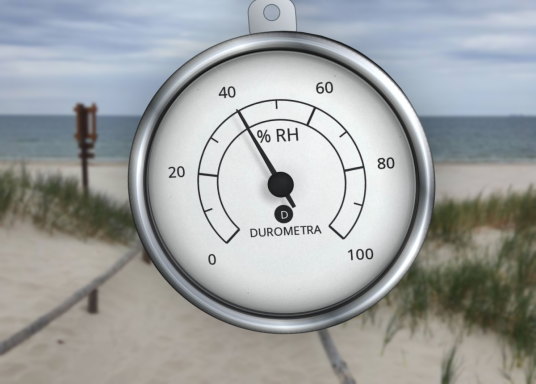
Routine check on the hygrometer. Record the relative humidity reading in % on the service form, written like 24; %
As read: 40; %
